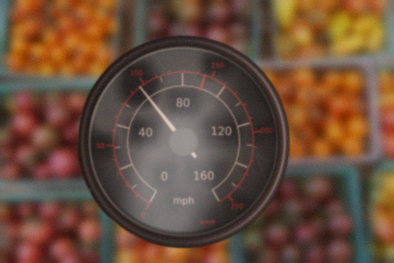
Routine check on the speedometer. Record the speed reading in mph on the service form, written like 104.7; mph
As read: 60; mph
